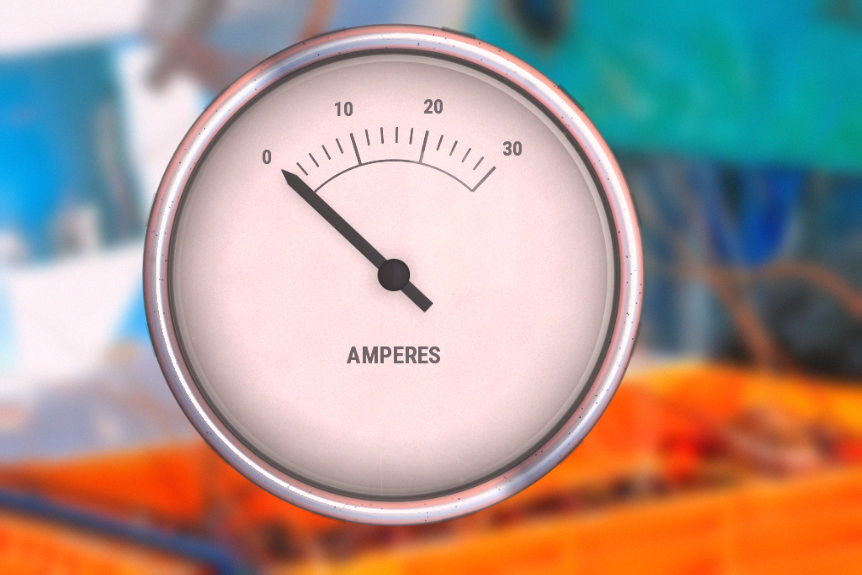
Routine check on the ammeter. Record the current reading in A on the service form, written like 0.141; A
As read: 0; A
